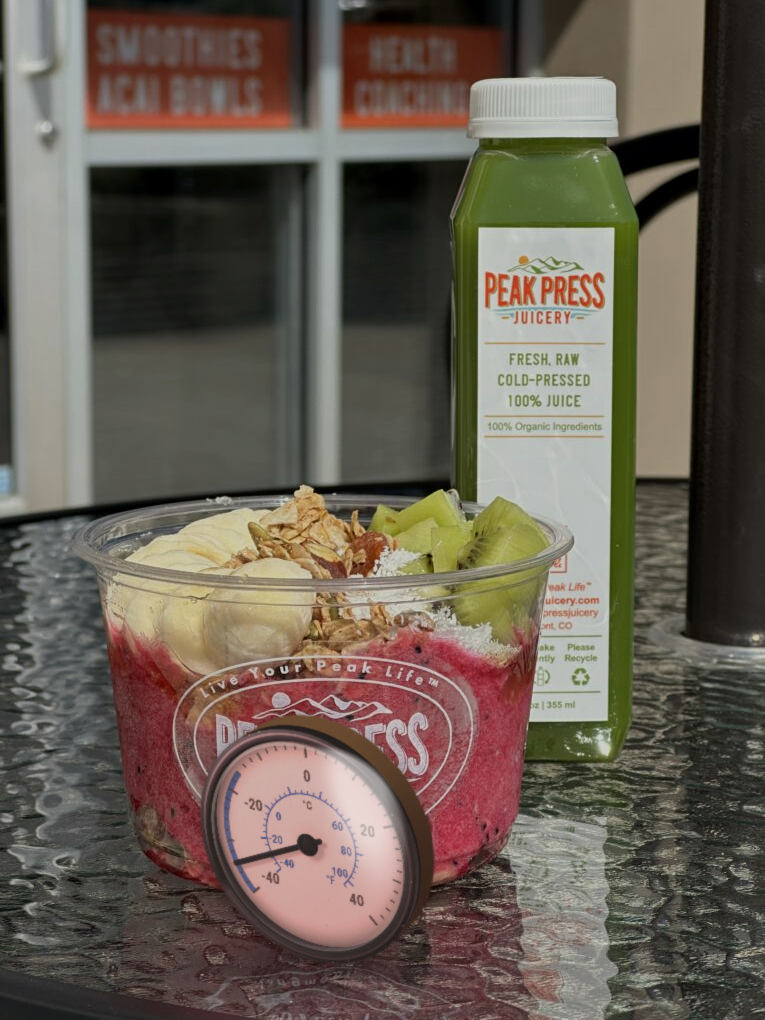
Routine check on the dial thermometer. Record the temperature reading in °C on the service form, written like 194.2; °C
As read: -34; °C
